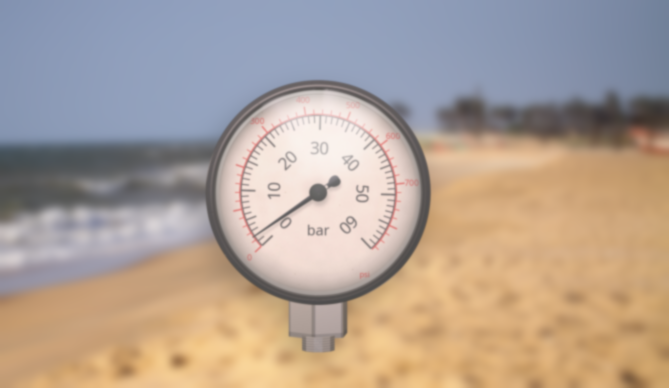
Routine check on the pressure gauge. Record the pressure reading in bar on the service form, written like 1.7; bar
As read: 2; bar
